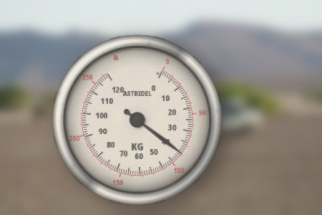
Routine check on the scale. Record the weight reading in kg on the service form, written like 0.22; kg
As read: 40; kg
